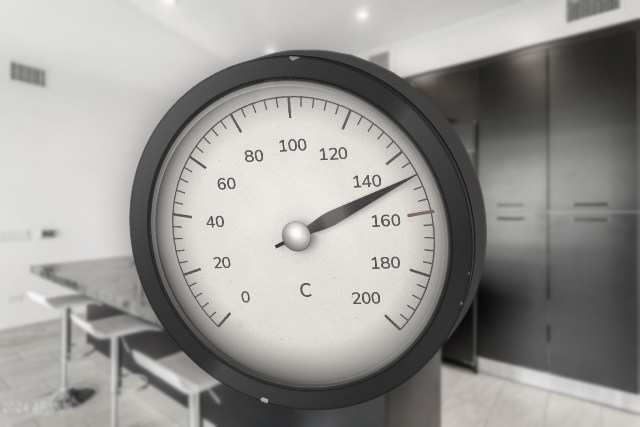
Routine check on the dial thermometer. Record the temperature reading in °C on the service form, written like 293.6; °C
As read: 148; °C
